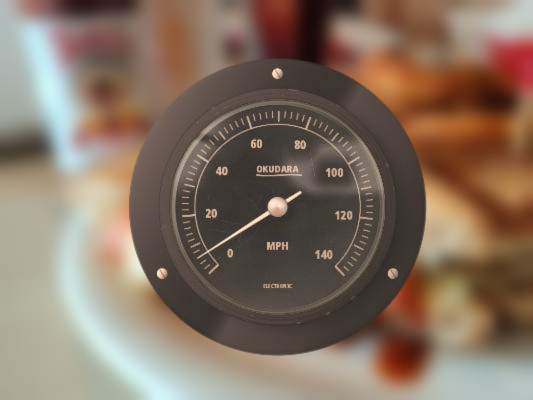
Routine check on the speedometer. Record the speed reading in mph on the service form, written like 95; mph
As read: 6; mph
